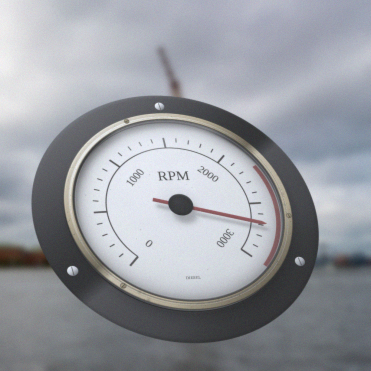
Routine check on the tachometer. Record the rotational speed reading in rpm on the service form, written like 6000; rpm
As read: 2700; rpm
